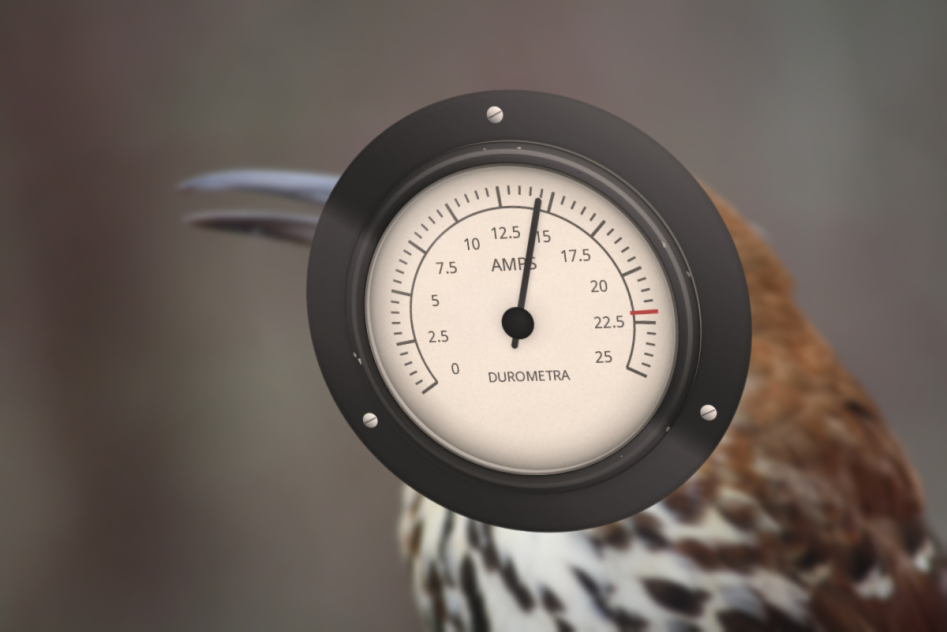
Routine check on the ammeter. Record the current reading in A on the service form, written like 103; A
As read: 14.5; A
